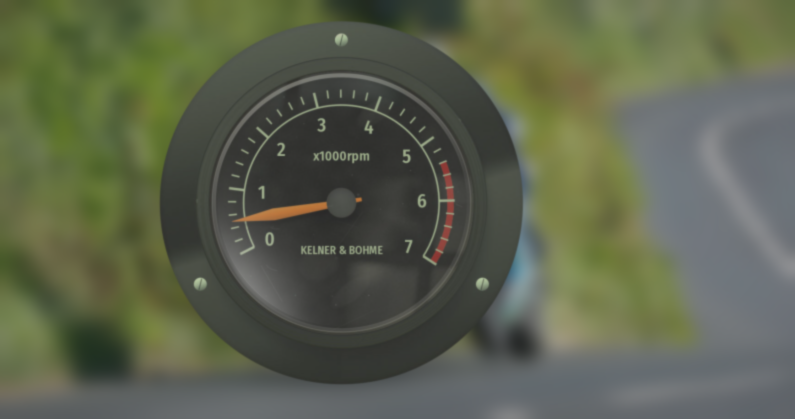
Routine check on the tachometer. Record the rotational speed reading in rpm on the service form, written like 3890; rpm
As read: 500; rpm
